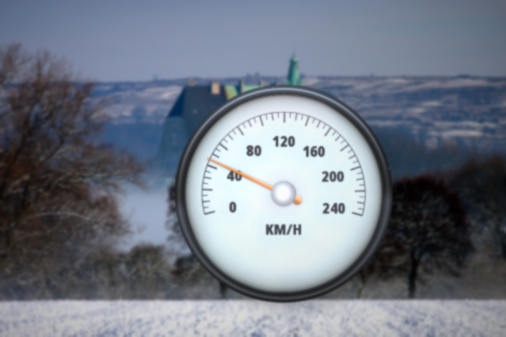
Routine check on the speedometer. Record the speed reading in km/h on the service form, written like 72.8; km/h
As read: 45; km/h
